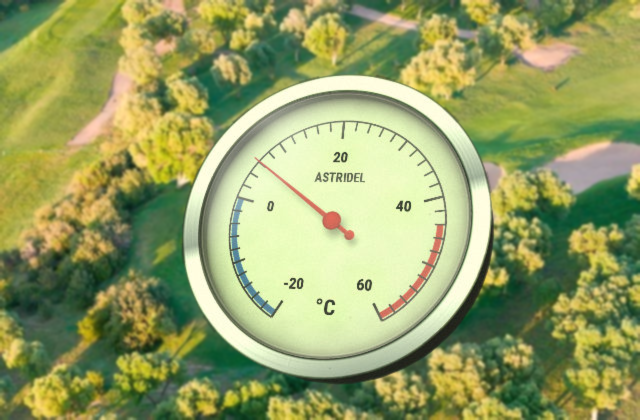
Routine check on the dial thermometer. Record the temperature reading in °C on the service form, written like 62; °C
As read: 6; °C
